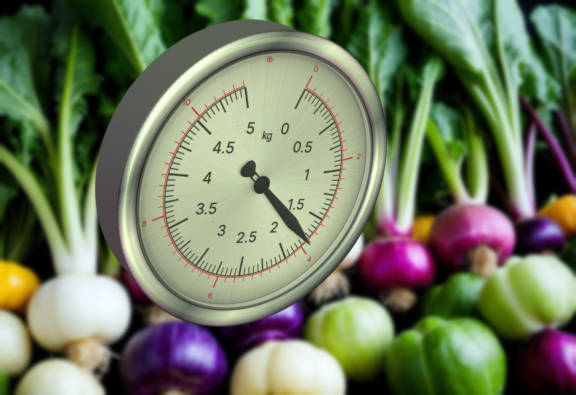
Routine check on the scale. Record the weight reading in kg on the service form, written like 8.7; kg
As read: 1.75; kg
